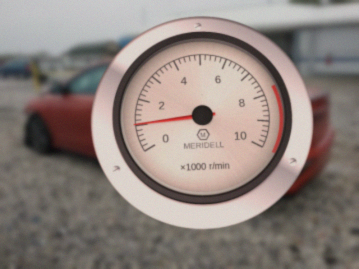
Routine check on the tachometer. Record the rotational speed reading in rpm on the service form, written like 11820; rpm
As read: 1000; rpm
